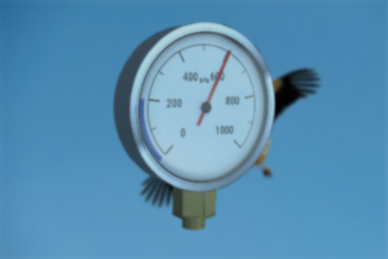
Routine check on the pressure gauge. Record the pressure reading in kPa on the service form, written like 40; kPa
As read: 600; kPa
